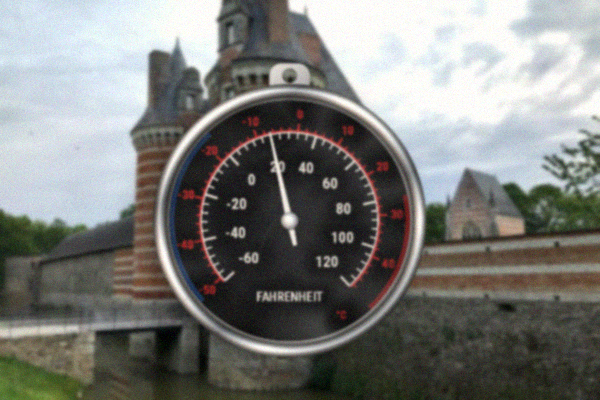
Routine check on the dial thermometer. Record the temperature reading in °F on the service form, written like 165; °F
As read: 20; °F
